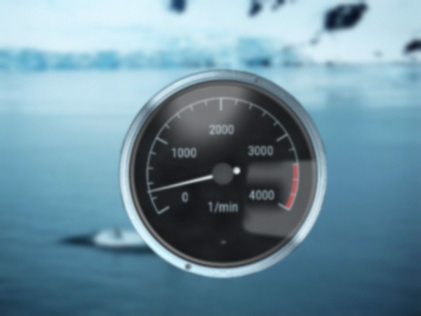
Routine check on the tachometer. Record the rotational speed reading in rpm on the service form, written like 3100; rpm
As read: 300; rpm
